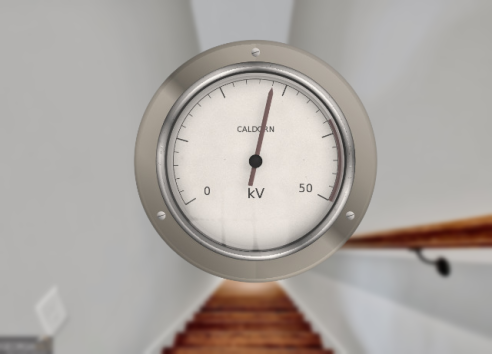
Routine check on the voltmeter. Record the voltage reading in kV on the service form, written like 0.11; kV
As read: 28; kV
